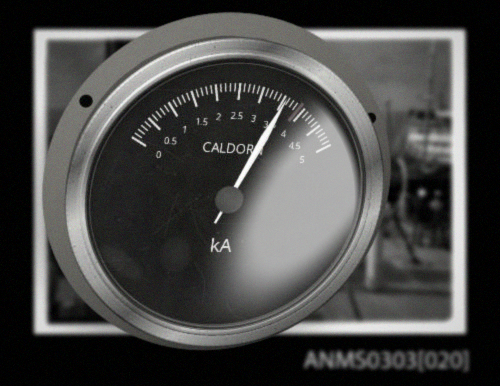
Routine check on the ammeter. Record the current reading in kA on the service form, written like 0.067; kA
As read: 3.5; kA
